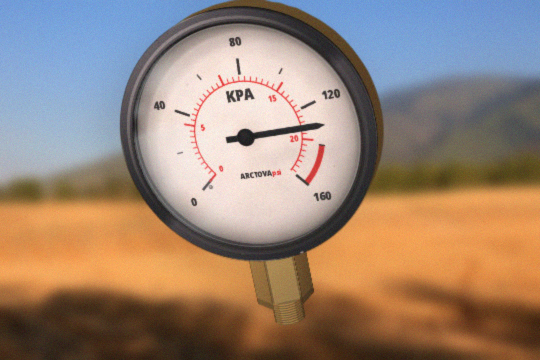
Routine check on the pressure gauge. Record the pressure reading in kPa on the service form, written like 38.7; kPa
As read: 130; kPa
